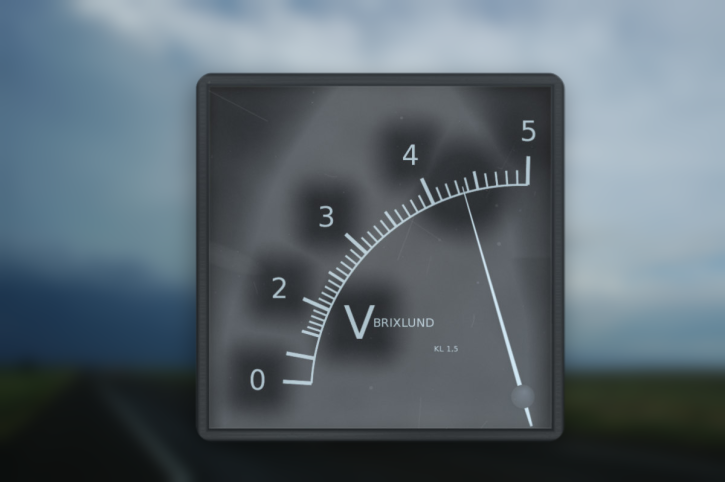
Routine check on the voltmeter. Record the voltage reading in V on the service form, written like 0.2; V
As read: 4.35; V
